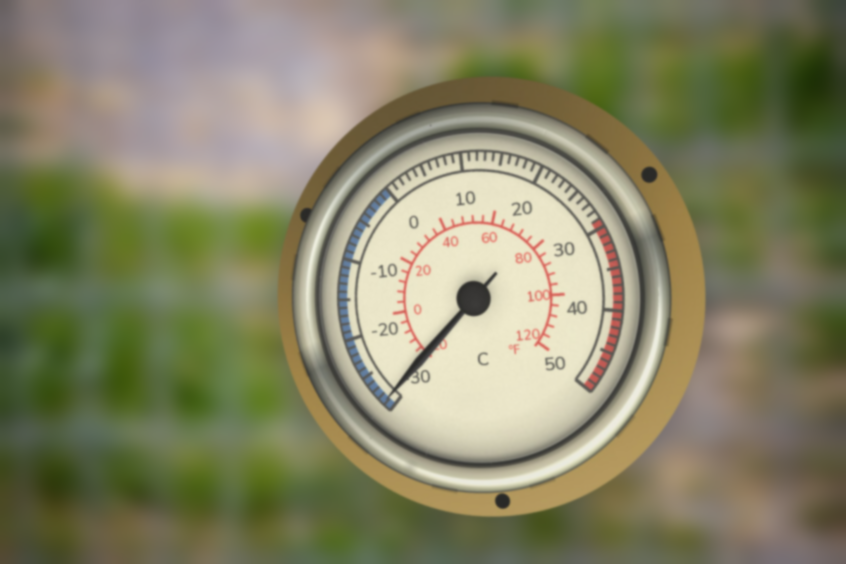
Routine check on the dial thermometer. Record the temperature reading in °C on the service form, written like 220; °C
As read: -29; °C
